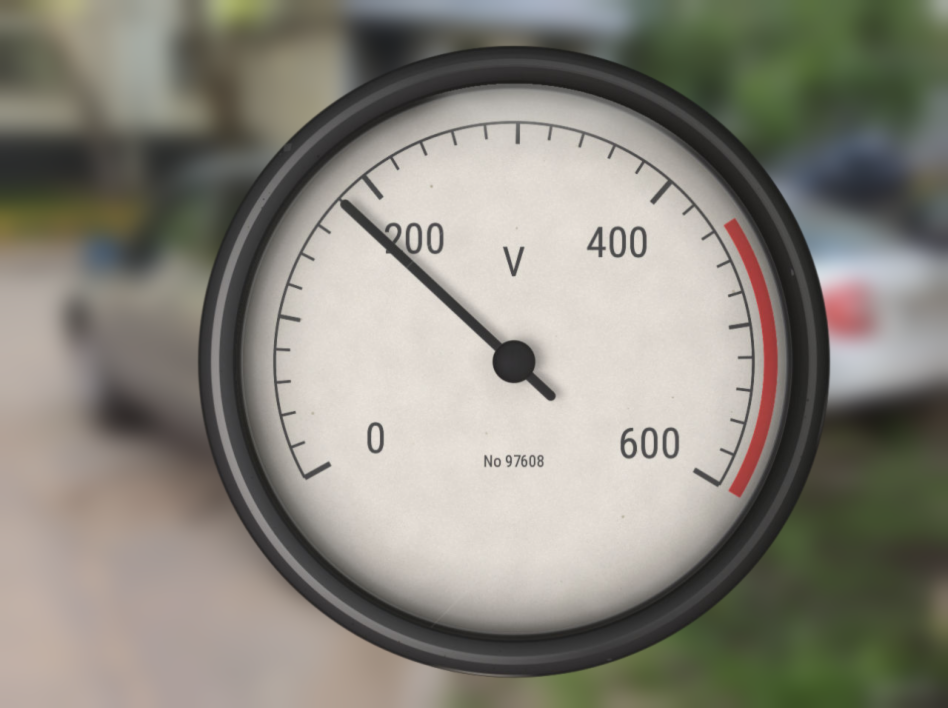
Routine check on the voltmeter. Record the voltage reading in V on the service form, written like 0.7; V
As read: 180; V
